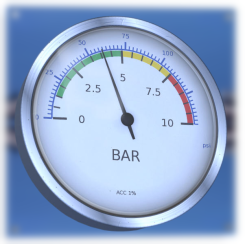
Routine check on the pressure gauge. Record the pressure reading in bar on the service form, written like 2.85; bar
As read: 4; bar
